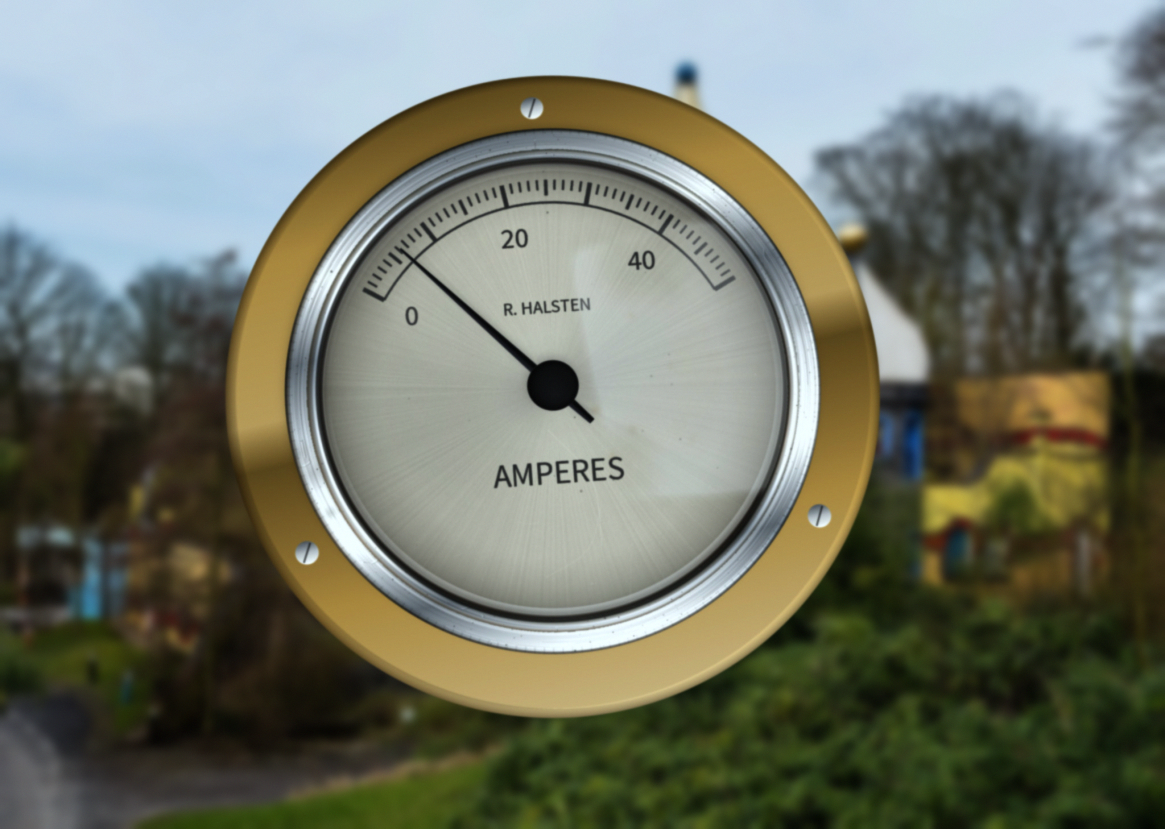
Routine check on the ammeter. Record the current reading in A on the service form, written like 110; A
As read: 6; A
